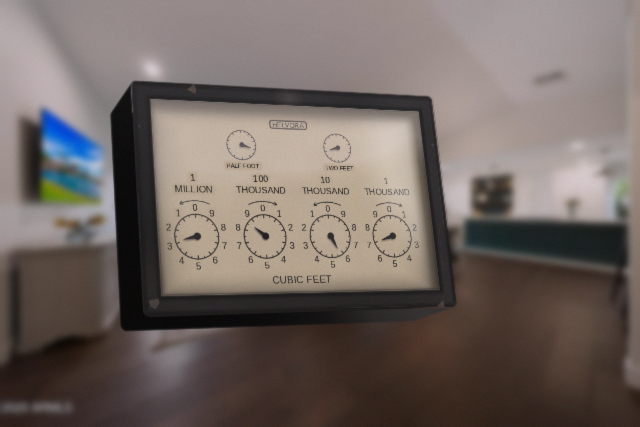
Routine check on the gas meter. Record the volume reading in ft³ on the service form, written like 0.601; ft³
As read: 285700; ft³
